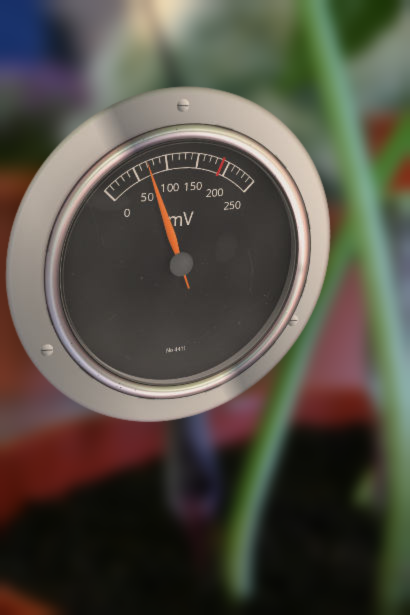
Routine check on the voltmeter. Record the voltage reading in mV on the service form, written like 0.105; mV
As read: 70; mV
